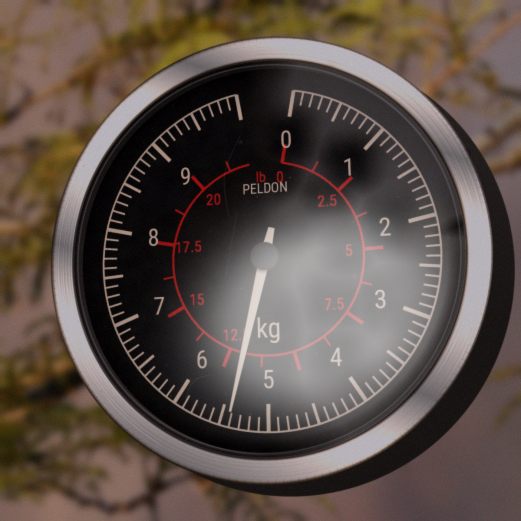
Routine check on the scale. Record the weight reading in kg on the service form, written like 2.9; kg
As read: 5.4; kg
